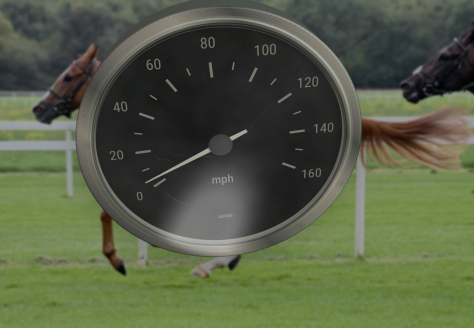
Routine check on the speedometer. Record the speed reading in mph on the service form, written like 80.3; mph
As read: 5; mph
